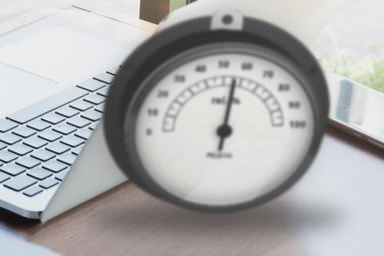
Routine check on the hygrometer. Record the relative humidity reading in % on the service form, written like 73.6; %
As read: 55; %
